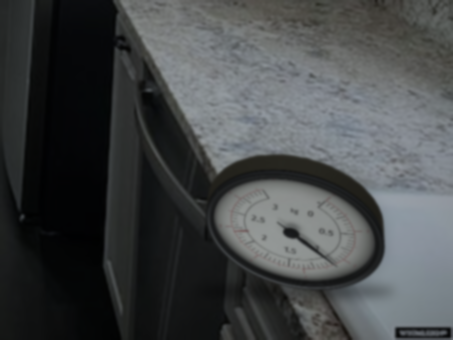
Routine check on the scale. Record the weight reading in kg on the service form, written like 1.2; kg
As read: 1; kg
